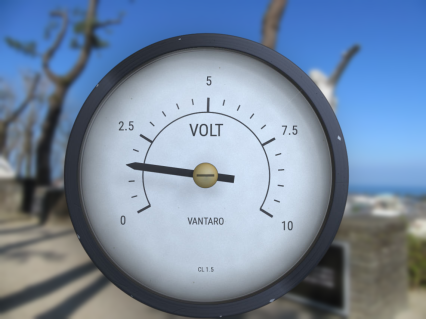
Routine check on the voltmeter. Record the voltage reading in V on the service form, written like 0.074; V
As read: 1.5; V
